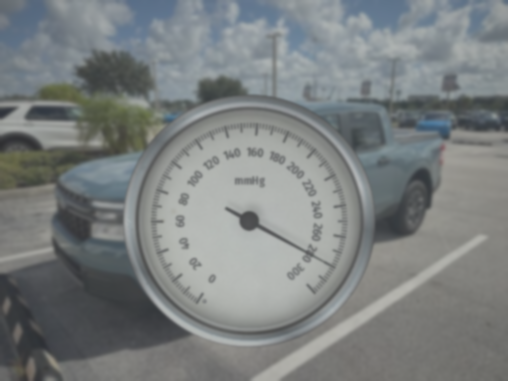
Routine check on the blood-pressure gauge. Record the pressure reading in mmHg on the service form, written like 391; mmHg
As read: 280; mmHg
